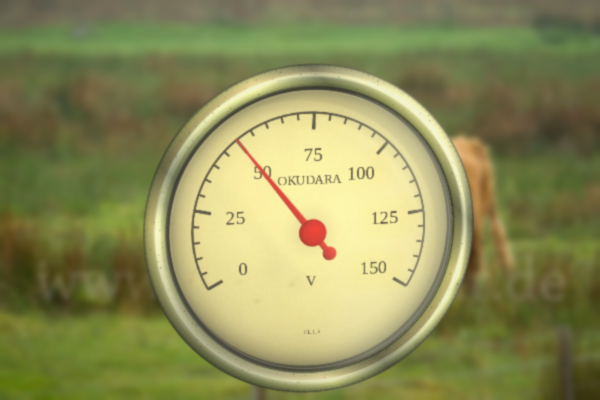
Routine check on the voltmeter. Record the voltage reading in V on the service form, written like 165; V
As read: 50; V
